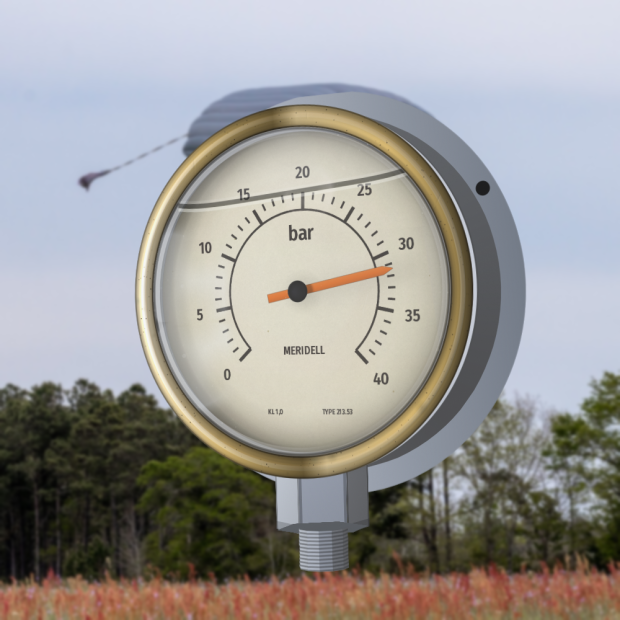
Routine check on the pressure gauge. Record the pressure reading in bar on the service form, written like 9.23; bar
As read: 31.5; bar
